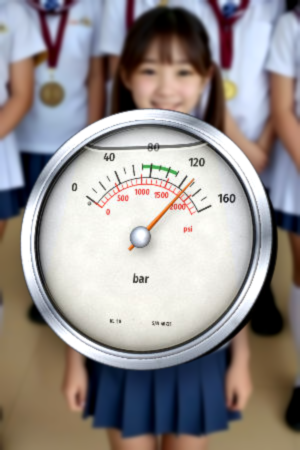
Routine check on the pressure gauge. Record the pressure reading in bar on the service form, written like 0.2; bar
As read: 130; bar
